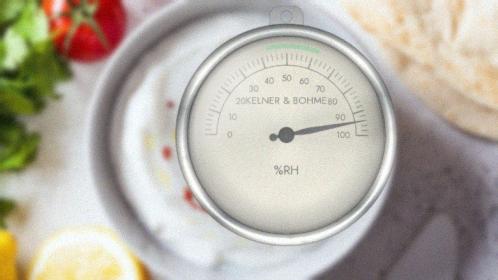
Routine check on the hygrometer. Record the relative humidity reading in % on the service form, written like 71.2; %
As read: 94; %
